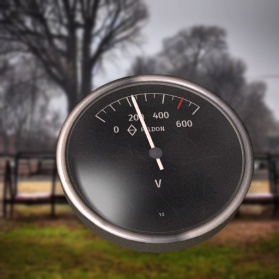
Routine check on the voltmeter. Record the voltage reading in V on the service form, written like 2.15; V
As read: 225; V
